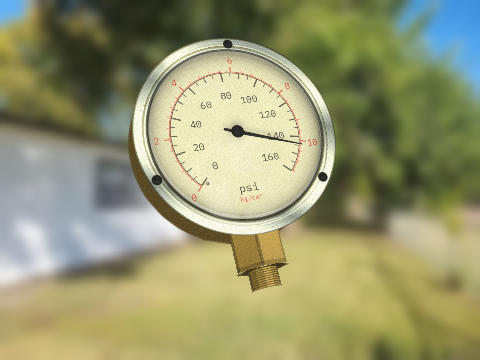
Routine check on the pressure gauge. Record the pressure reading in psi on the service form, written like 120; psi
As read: 145; psi
